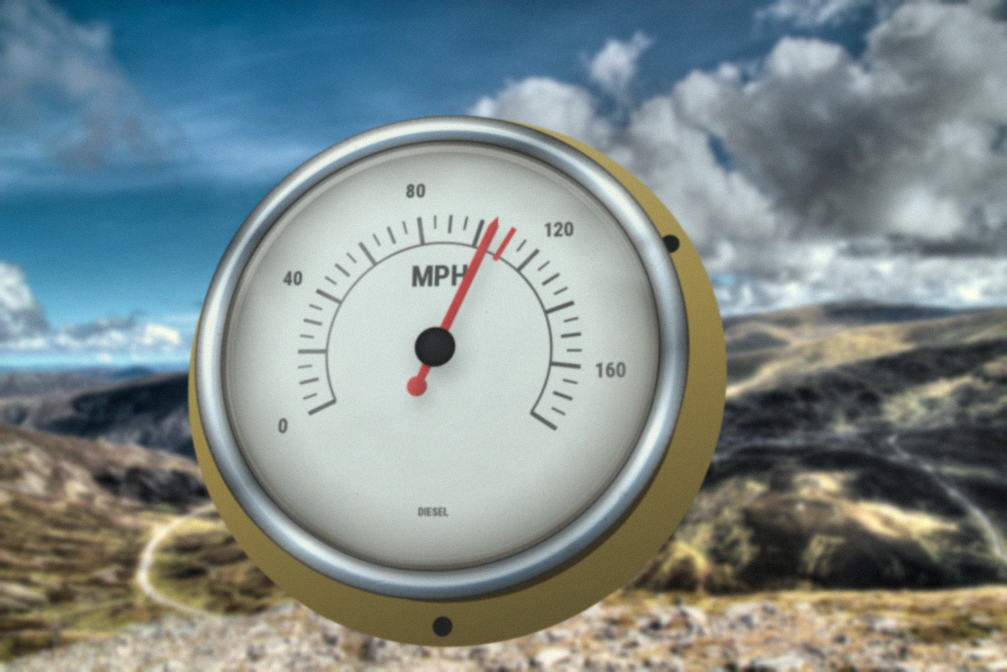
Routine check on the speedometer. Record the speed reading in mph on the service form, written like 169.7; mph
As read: 105; mph
